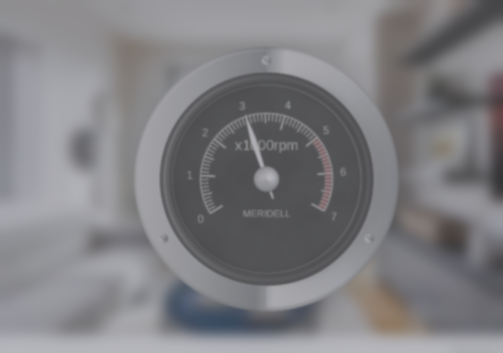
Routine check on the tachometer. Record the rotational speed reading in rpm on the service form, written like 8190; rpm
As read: 3000; rpm
